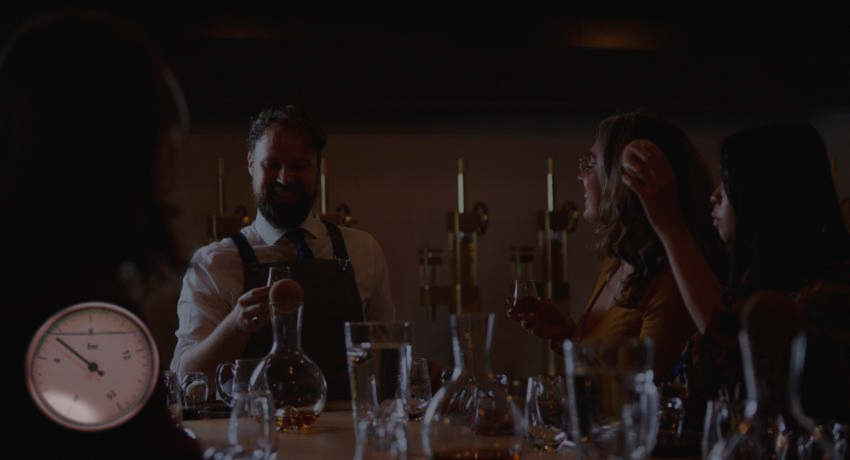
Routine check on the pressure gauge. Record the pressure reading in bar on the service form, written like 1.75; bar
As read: 5.5; bar
